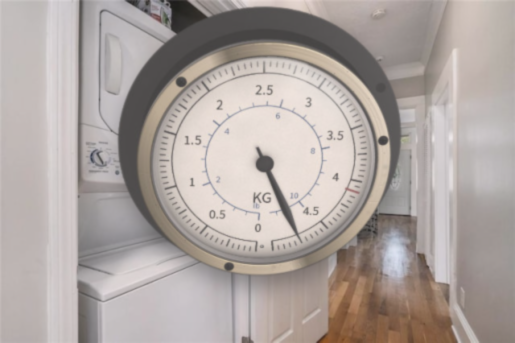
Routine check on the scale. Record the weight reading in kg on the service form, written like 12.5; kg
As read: 4.75; kg
